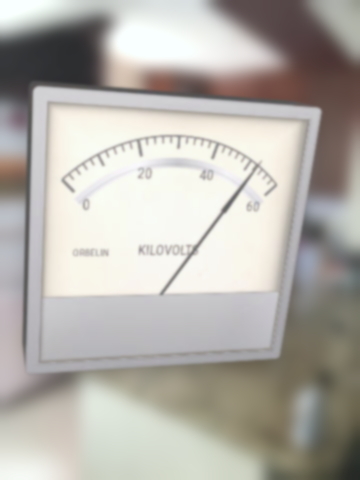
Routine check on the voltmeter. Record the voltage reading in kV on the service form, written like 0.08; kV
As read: 52; kV
